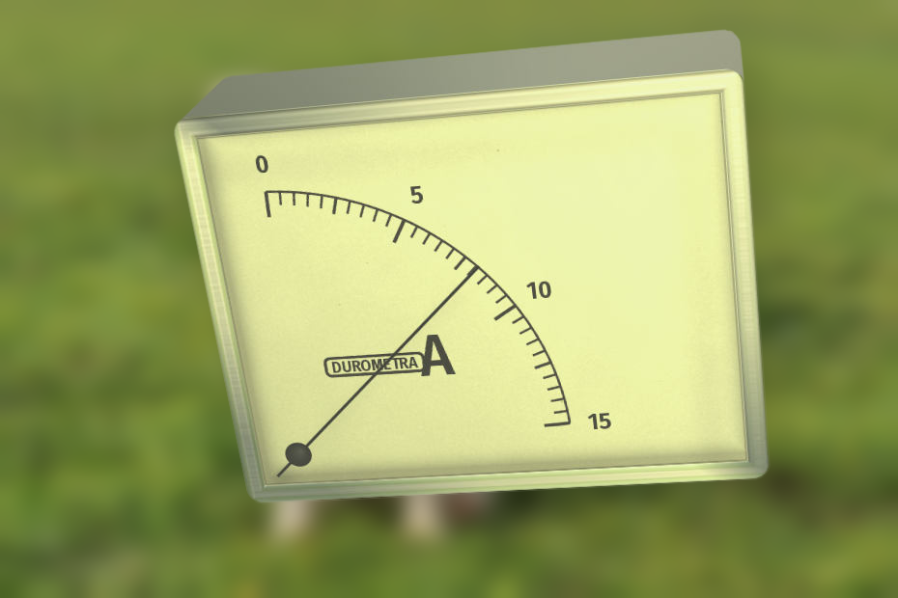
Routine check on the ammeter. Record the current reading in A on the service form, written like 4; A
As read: 8; A
